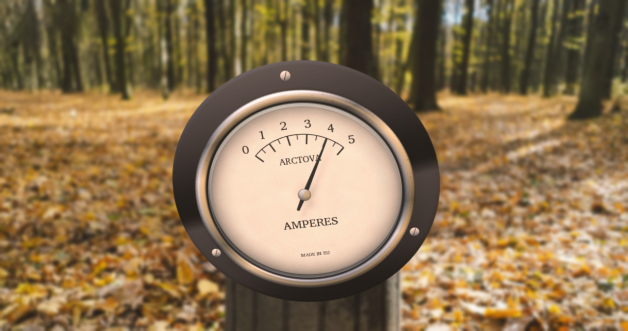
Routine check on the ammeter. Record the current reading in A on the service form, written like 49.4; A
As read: 4; A
